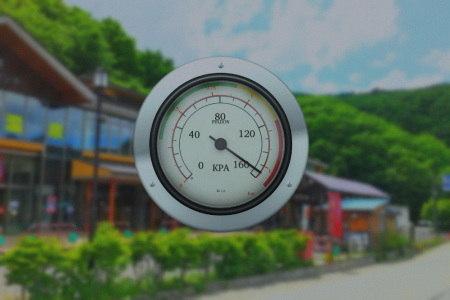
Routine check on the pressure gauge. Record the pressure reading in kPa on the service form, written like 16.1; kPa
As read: 155; kPa
